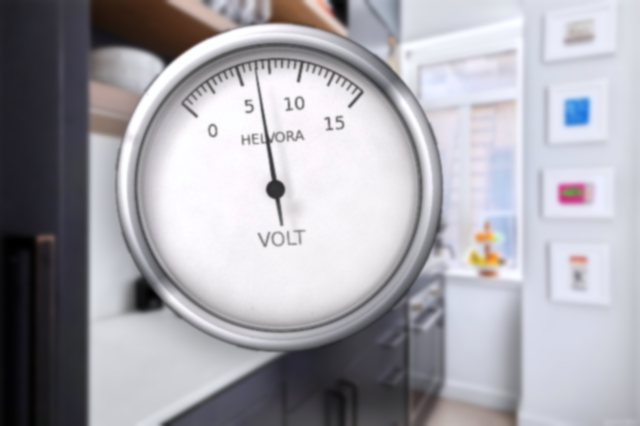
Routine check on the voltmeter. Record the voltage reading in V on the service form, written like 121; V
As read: 6.5; V
